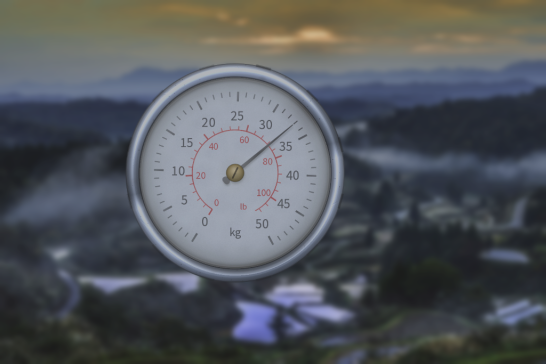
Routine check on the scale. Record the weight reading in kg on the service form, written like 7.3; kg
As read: 33; kg
